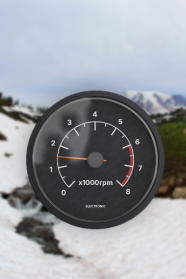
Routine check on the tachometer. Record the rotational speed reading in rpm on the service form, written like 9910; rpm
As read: 1500; rpm
